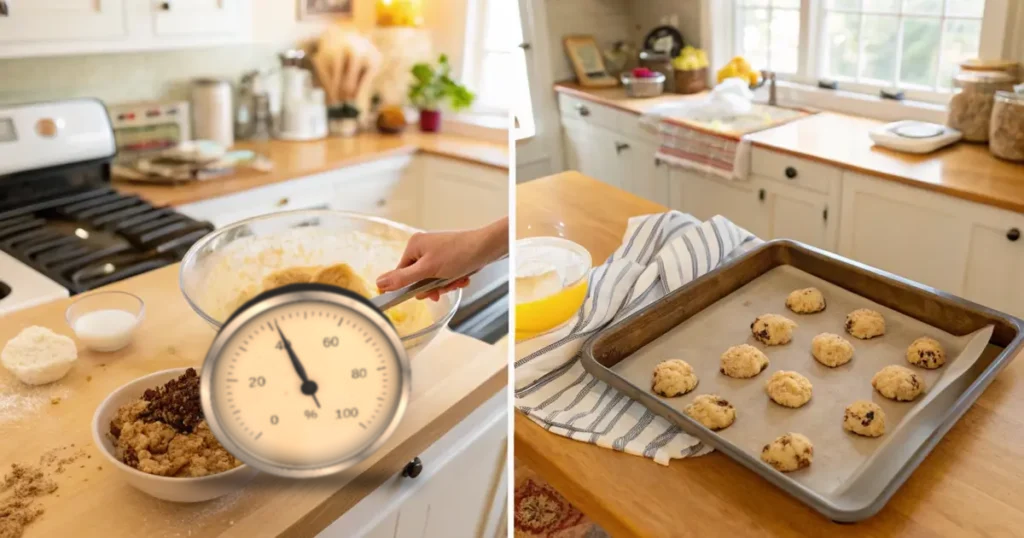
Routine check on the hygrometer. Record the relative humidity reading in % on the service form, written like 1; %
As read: 42; %
